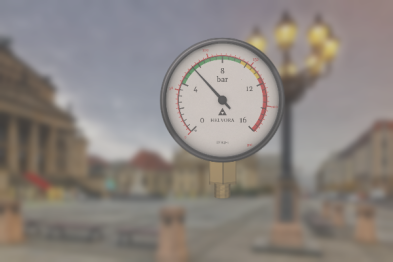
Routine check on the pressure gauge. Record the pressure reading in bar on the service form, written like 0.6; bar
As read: 5.5; bar
